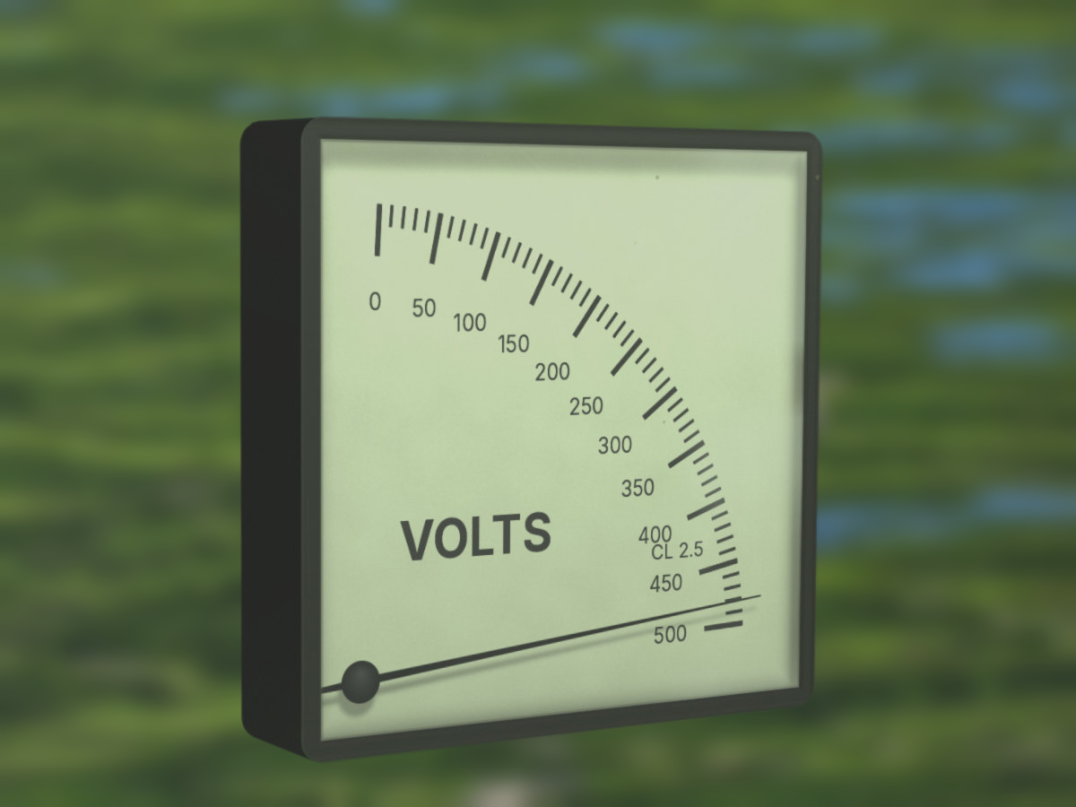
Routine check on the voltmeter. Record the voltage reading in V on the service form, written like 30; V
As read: 480; V
